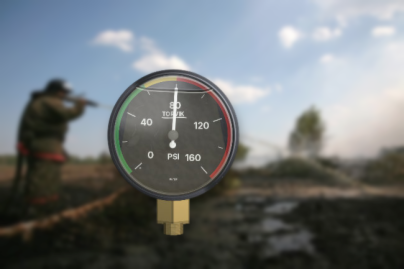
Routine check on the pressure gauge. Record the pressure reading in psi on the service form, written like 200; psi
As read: 80; psi
